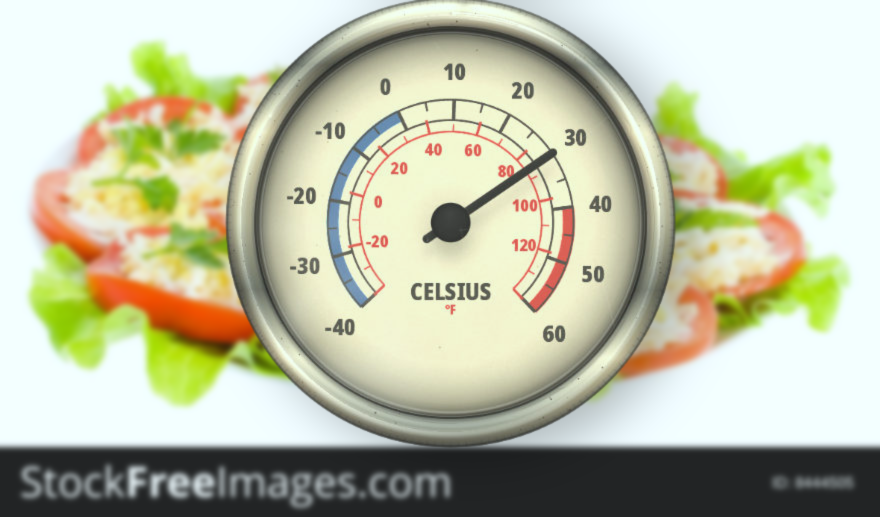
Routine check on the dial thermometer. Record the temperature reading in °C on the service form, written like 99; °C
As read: 30; °C
